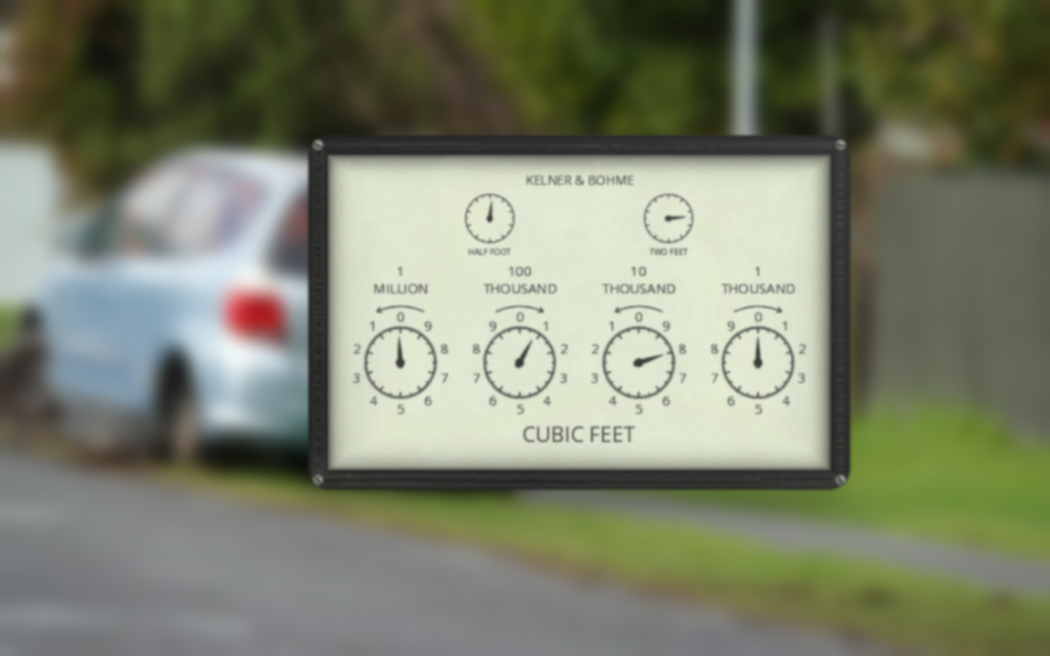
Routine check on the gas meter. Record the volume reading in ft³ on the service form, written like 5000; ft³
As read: 8000; ft³
